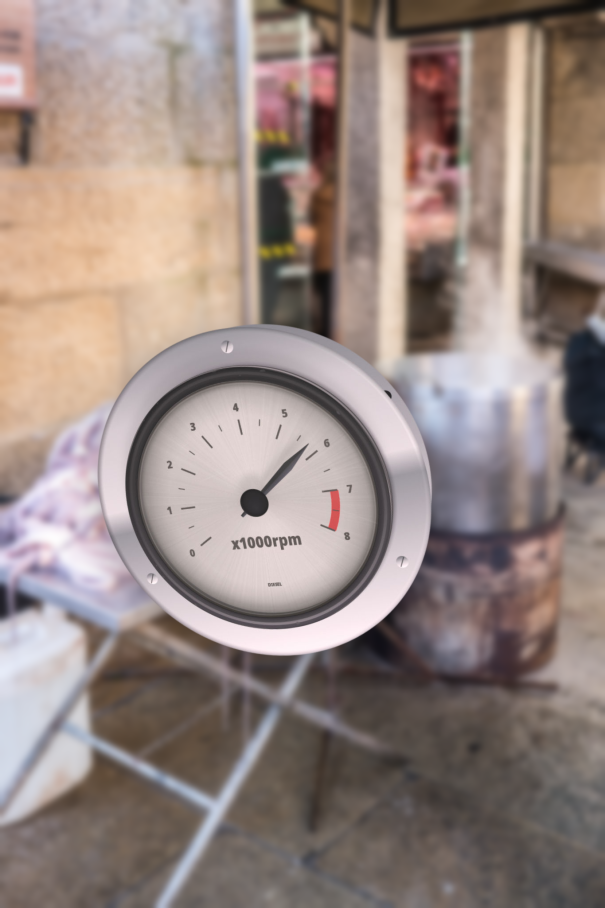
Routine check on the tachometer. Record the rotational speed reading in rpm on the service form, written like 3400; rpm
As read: 5750; rpm
